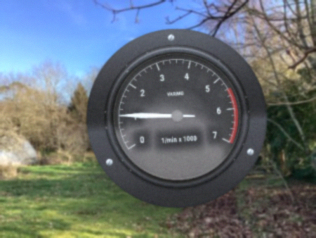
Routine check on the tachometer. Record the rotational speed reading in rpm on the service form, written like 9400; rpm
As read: 1000; rpm
